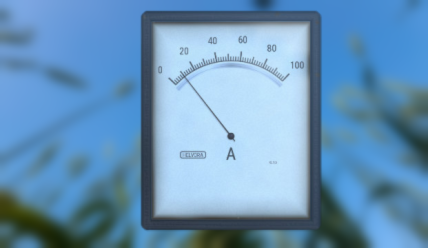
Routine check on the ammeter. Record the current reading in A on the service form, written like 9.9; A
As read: 10; A
